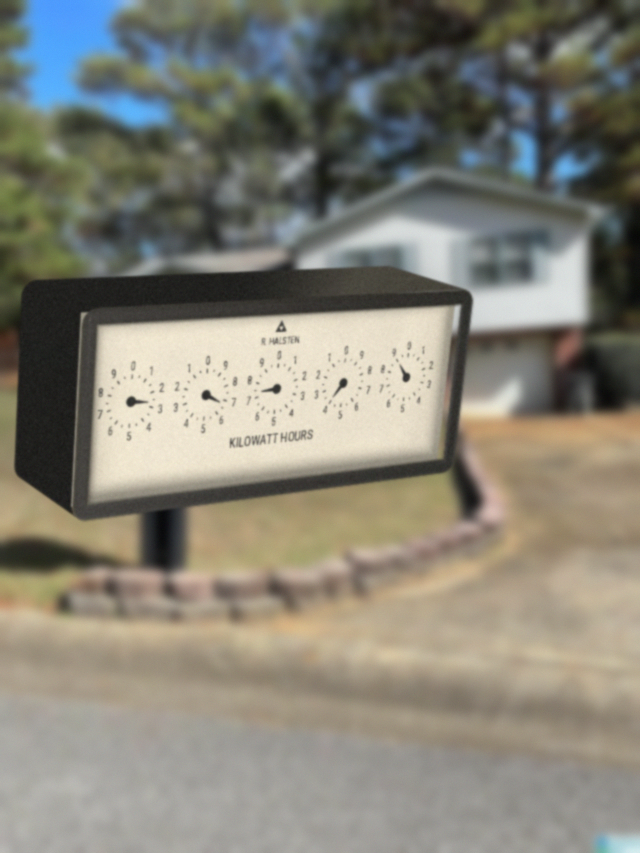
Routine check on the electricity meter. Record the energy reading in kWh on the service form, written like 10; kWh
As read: 26739; kWh
